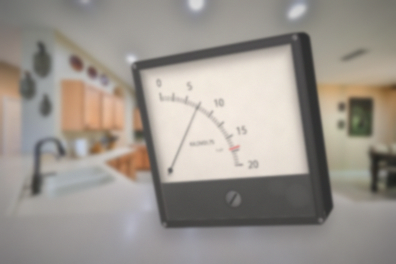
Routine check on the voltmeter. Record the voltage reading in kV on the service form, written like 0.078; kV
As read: 7.5; kV
